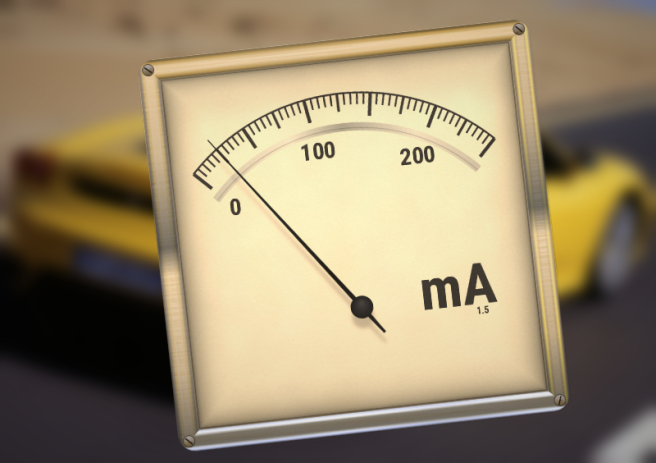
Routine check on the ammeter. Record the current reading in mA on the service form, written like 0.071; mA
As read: 25; mA
